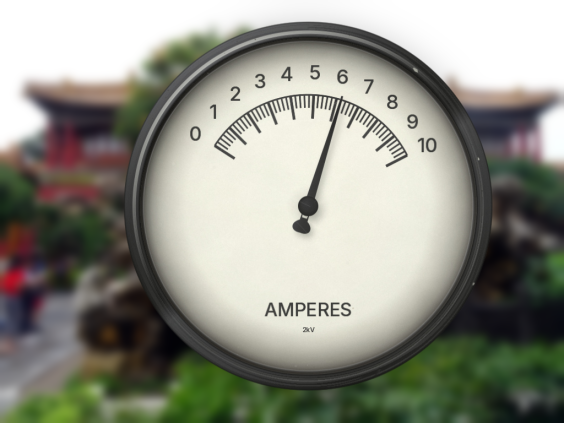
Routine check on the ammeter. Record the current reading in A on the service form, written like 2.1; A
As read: 6.2; A
